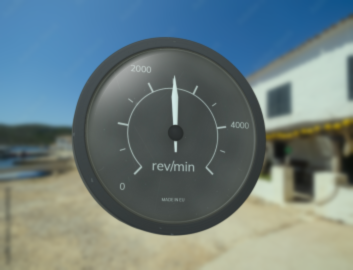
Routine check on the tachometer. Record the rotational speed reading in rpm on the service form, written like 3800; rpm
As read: 2500; rpm
